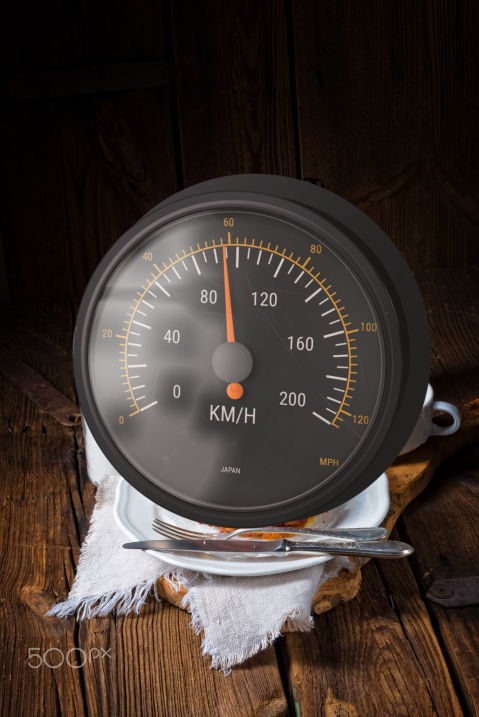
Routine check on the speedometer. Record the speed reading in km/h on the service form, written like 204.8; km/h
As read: 95; km/h
